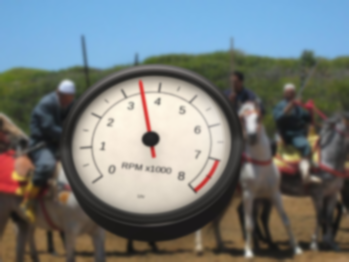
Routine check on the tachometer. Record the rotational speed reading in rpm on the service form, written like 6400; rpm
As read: 3500; rpm
